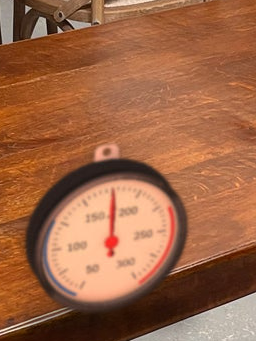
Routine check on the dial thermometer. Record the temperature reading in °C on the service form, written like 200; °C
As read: 175; °C
